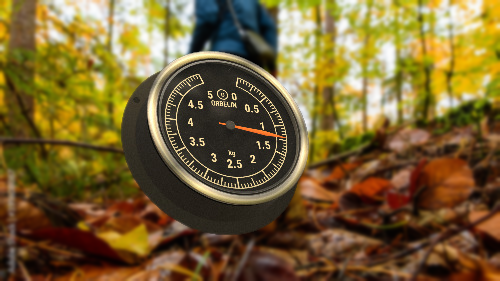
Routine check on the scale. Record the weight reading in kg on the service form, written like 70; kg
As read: 1.25; kg
